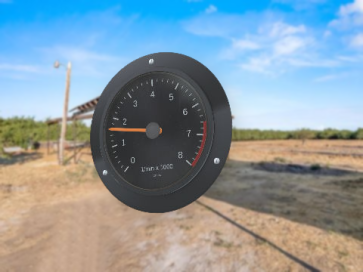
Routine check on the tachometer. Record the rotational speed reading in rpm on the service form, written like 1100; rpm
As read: 1600; rpm
